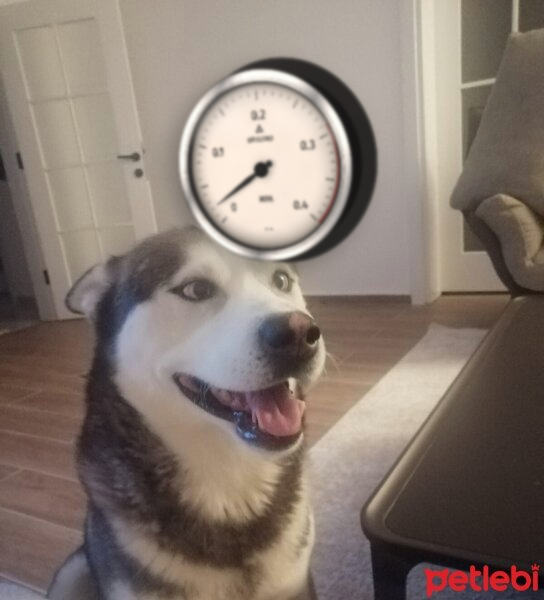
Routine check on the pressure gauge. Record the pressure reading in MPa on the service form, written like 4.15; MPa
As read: 0.02; MPa
